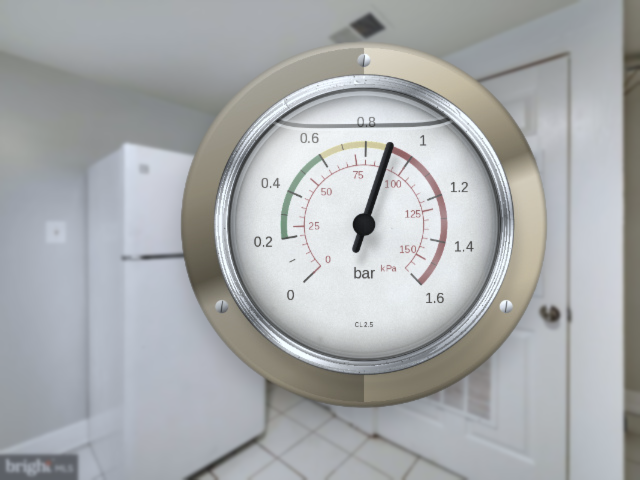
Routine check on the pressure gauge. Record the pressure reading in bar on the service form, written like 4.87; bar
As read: 0.9; bar
